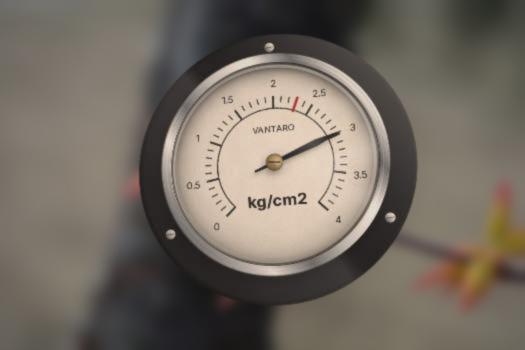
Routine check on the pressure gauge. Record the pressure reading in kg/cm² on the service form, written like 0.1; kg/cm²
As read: 3; kg/cm²
